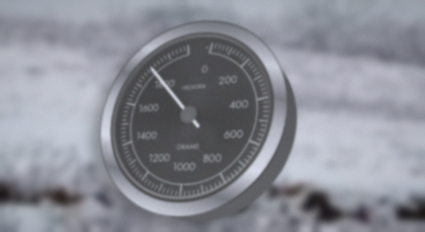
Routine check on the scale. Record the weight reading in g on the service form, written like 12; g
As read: 1800; g
